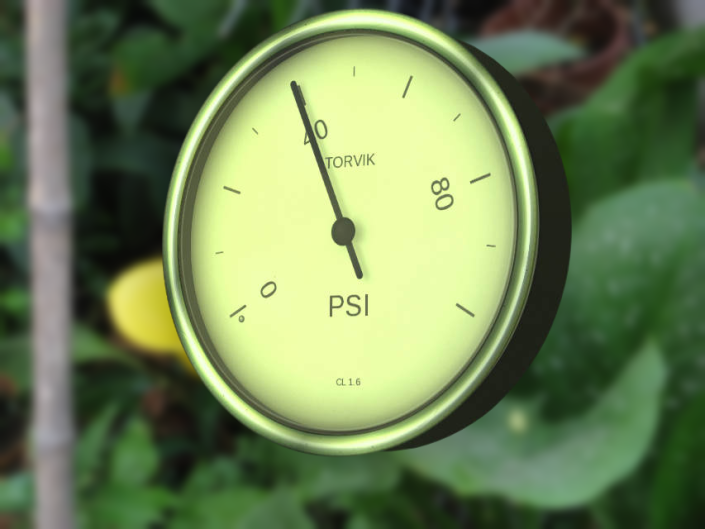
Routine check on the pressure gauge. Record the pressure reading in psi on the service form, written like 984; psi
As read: 40; psi
